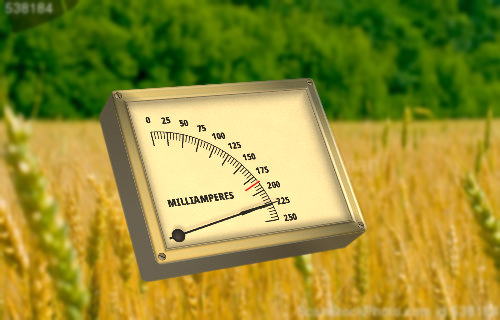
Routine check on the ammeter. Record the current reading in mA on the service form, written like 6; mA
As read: 225; mA
